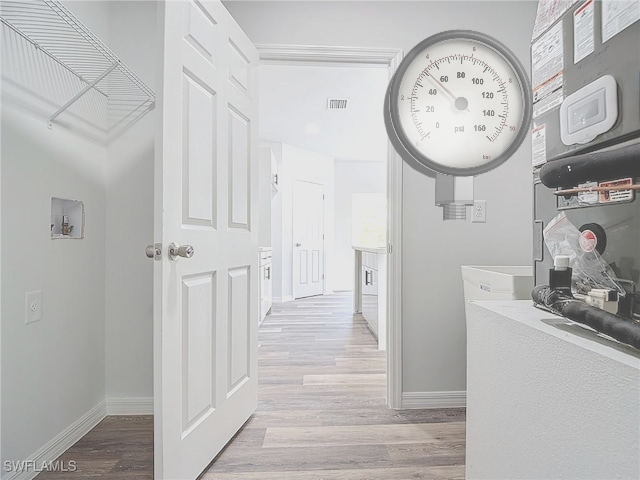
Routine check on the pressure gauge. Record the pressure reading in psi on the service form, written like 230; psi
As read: 50; psi
